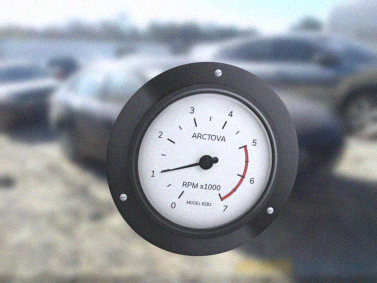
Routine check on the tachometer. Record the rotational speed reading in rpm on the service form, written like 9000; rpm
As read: 1000; rpm
